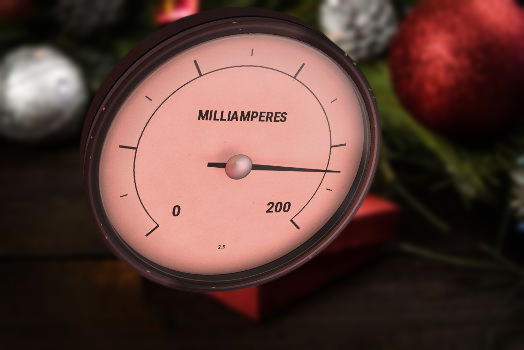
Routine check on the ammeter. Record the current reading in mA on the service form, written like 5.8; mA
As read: 170; mA
